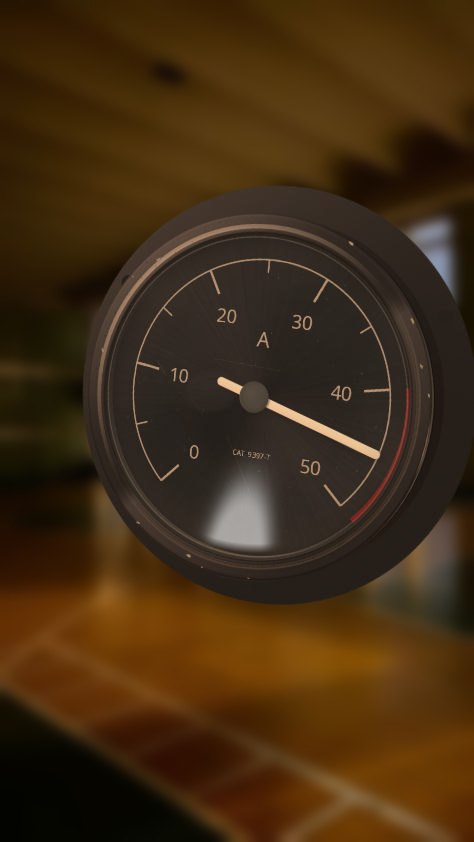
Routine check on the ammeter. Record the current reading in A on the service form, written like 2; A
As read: 45; A
